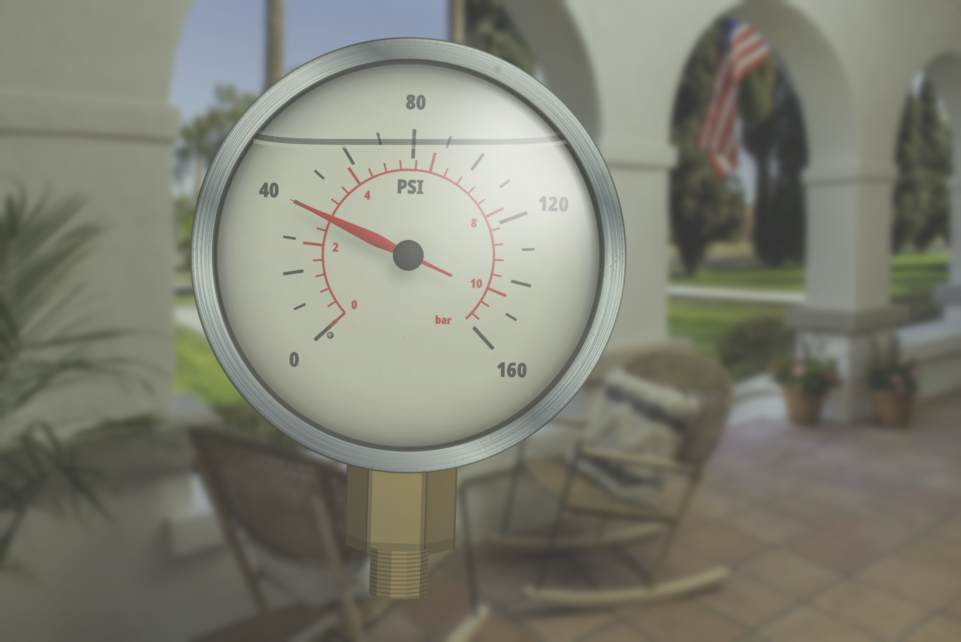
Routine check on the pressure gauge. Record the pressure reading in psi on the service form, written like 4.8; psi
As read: 40; psi
